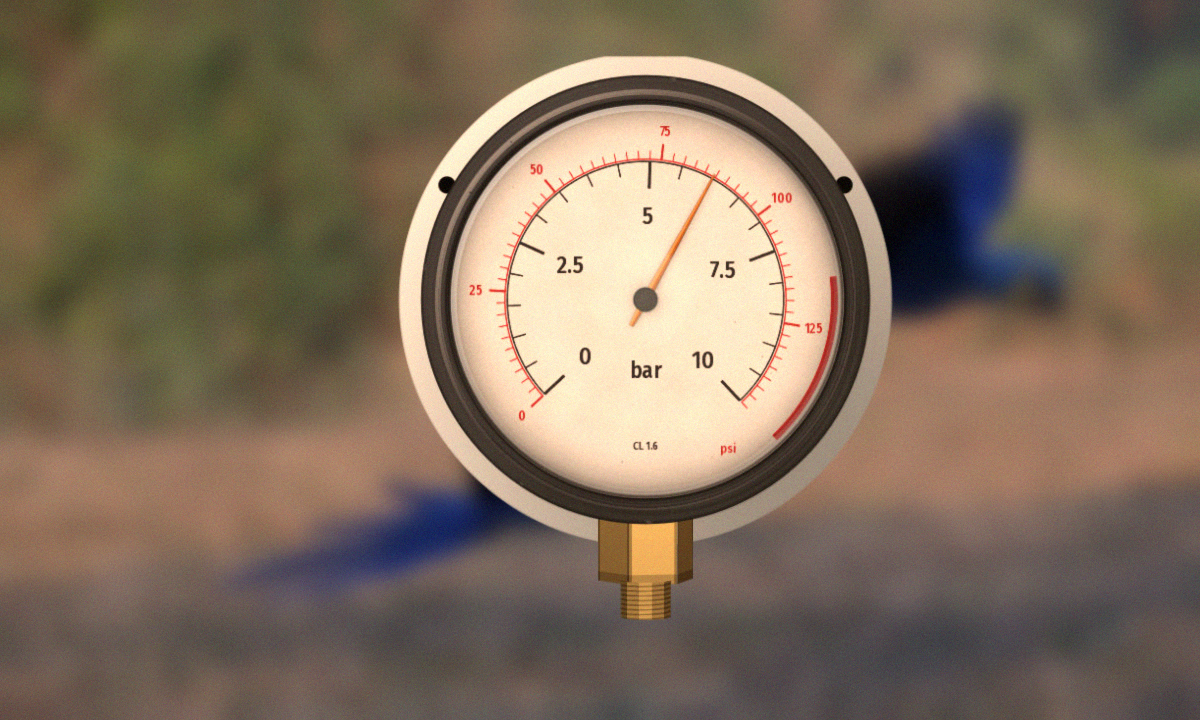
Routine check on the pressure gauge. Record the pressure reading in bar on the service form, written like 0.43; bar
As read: 6; bar
